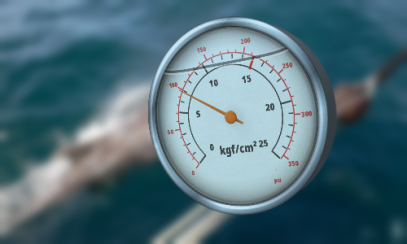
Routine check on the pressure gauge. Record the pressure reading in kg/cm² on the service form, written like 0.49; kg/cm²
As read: 7; kg/cm²
